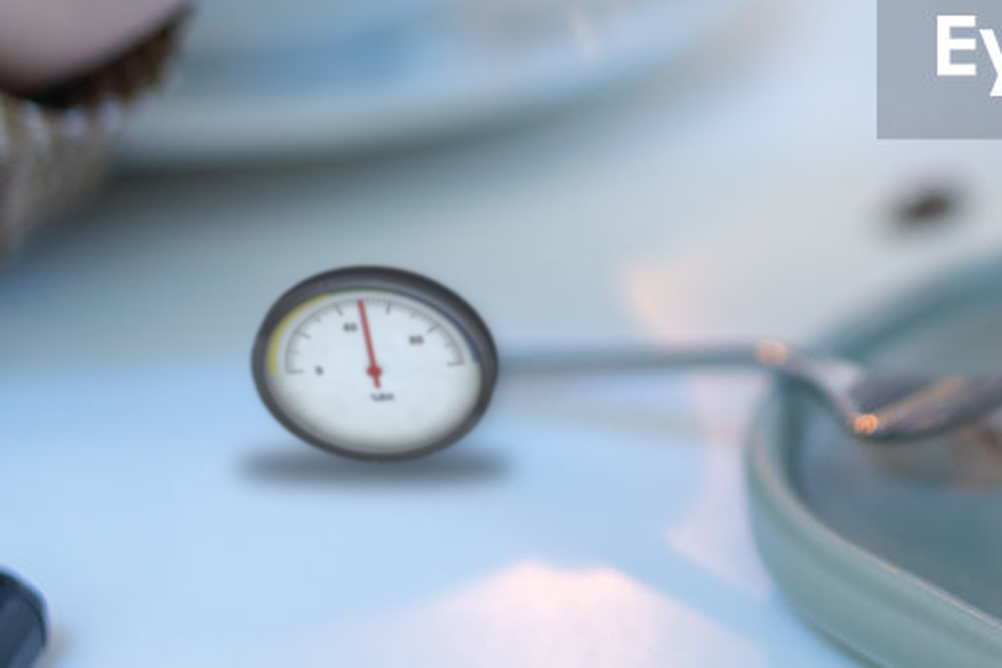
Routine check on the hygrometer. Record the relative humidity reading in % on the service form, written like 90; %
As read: 50; %
